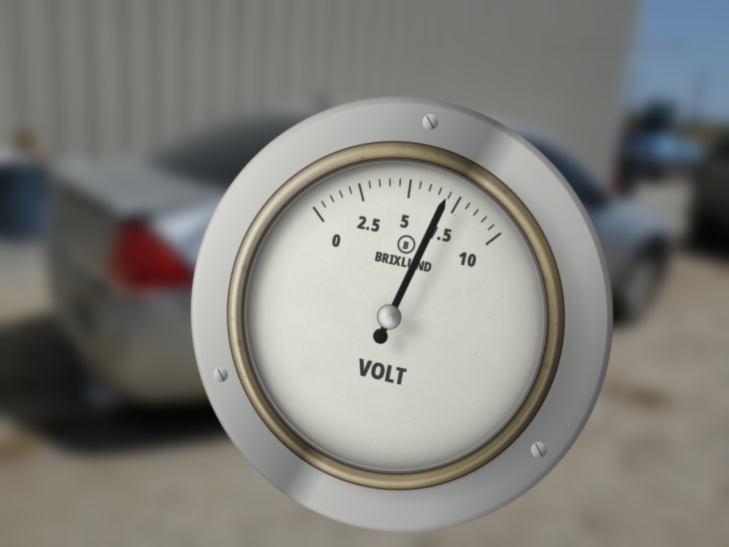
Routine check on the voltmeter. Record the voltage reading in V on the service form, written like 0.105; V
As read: 7; V
